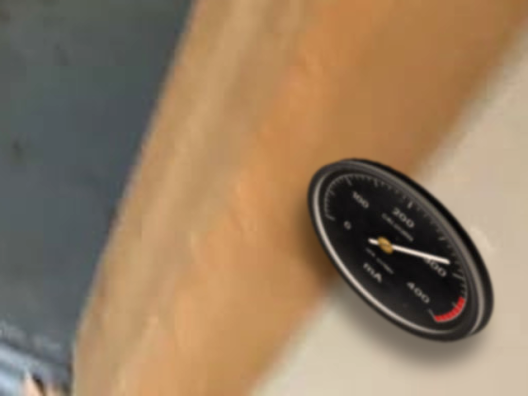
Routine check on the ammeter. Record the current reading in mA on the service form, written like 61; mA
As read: 280; mA
